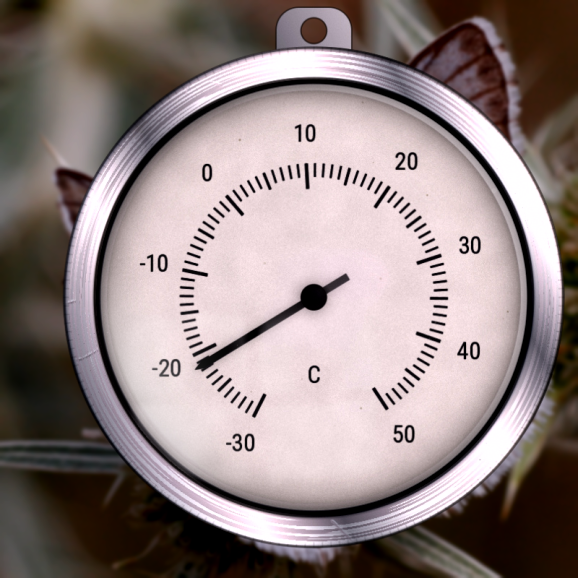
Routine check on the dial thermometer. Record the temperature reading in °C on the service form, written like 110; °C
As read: -21.5; °C
